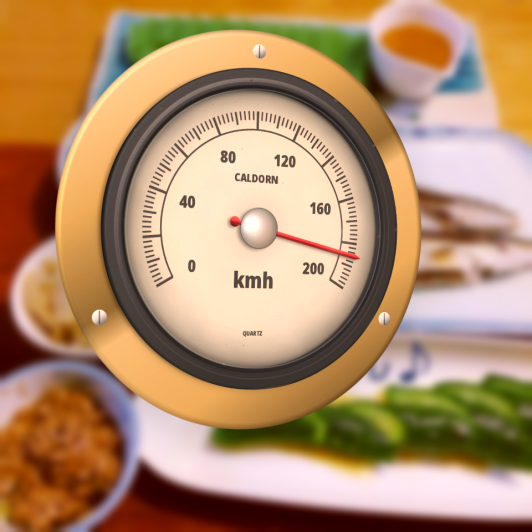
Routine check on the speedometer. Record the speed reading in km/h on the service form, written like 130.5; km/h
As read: 186; km/h
